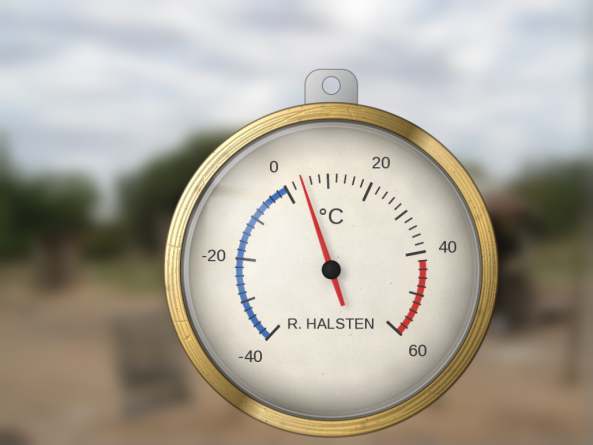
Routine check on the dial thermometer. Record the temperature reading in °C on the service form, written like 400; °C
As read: 4; °C
